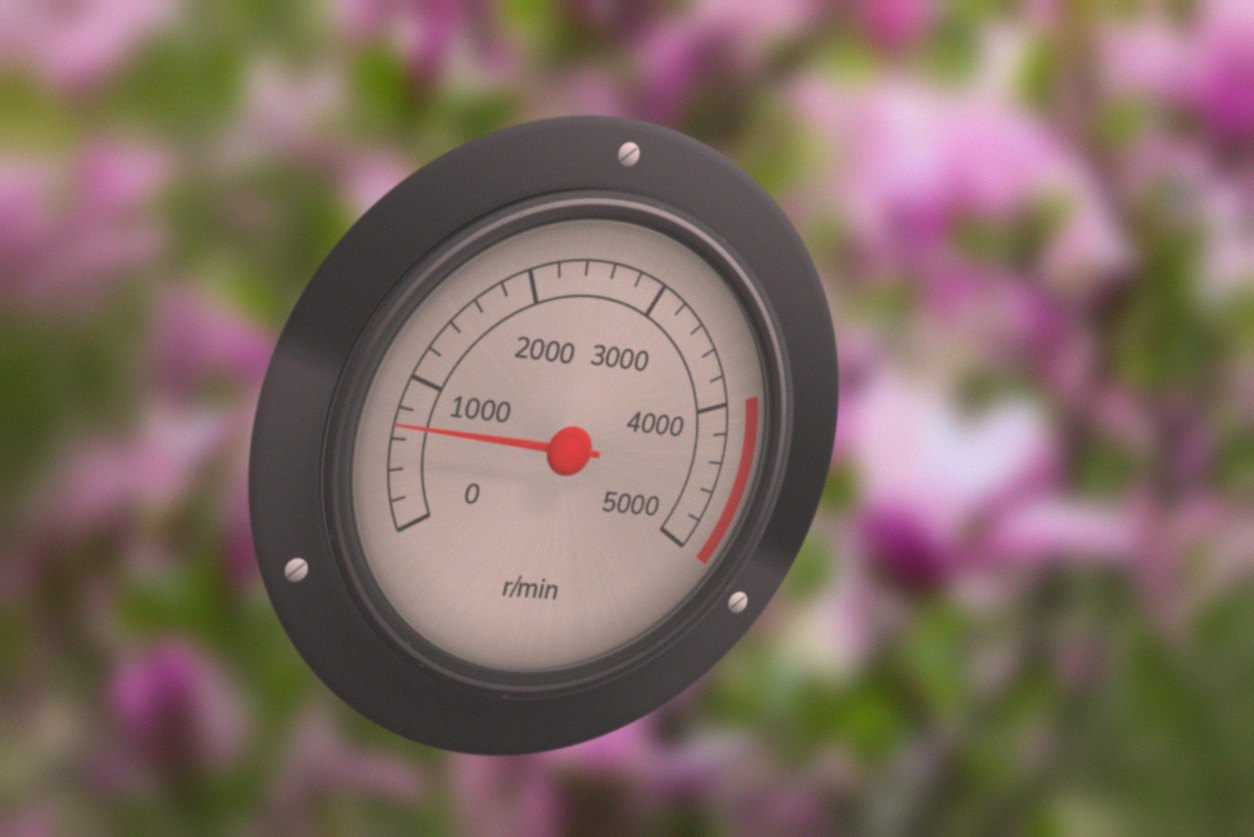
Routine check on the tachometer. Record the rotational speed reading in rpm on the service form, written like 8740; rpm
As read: 700; rpm
